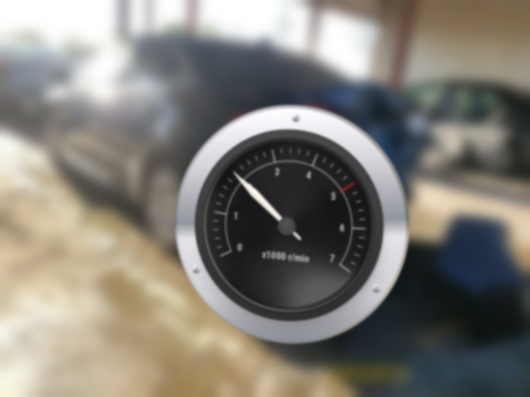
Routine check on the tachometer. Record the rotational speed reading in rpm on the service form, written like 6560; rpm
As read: 2000; rpm
